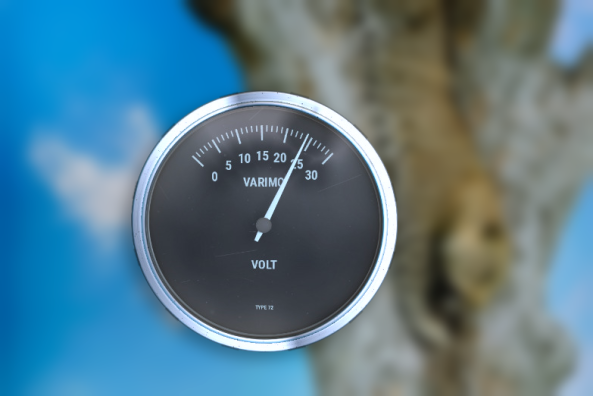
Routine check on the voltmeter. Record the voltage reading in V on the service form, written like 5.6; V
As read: 24; V
